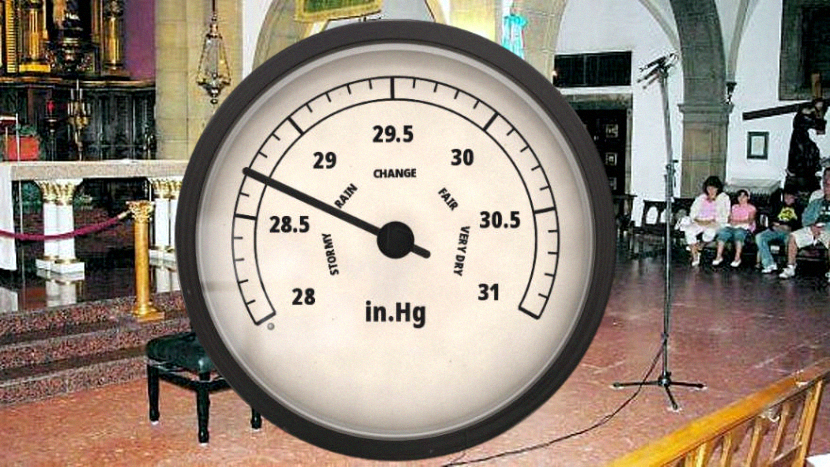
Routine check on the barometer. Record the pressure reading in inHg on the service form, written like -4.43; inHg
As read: 28.7; inHg
